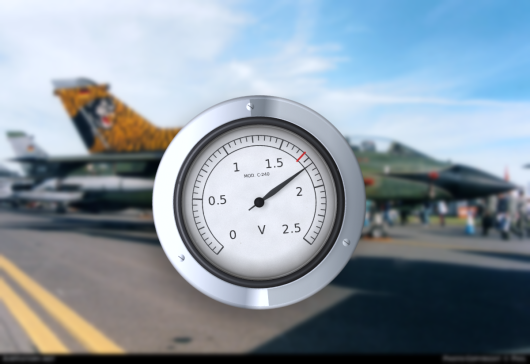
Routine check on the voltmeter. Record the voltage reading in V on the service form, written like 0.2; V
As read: 1.8; V
